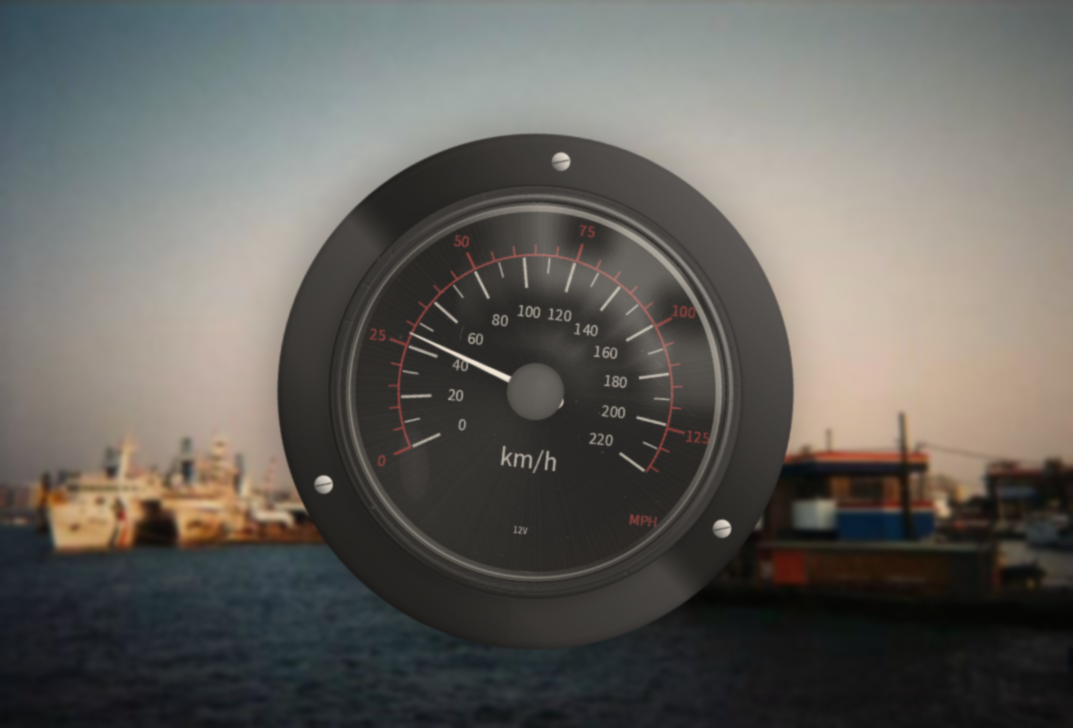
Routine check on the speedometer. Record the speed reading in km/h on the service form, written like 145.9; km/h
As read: 45; km/h
